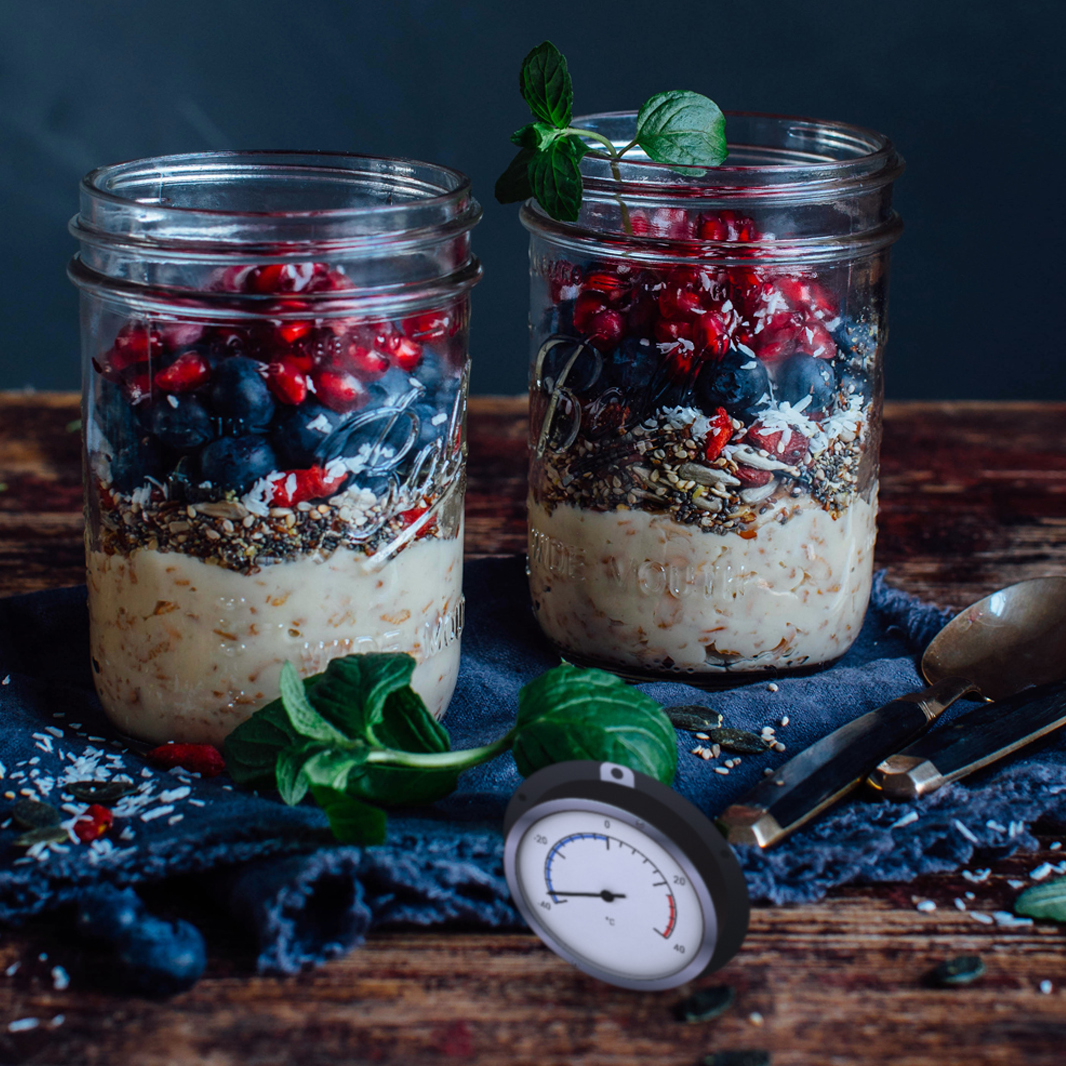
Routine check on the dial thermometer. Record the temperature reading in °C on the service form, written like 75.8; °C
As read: -36; °C
